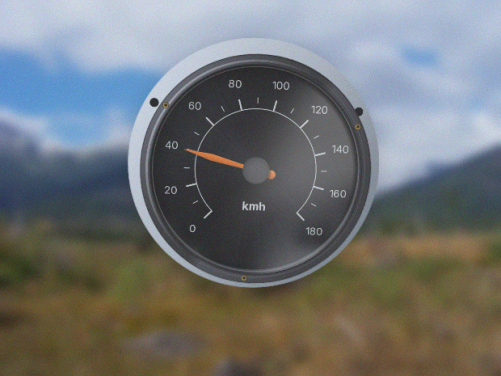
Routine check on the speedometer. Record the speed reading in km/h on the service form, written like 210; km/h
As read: 40; km/h
